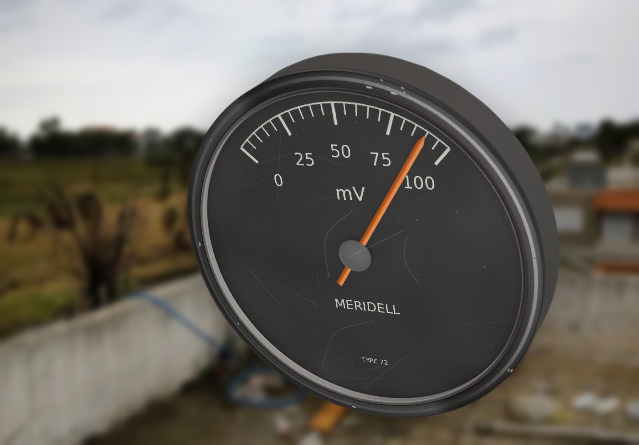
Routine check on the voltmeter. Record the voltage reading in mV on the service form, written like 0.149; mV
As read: 90; mV
